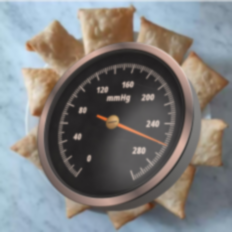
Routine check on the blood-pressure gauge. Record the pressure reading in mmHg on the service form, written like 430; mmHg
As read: 260; mmHg
